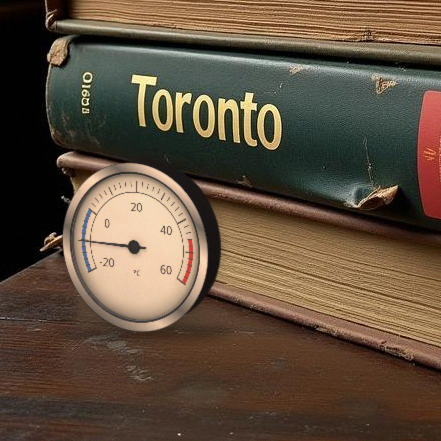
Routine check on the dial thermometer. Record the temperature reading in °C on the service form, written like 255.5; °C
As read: -10; °C
